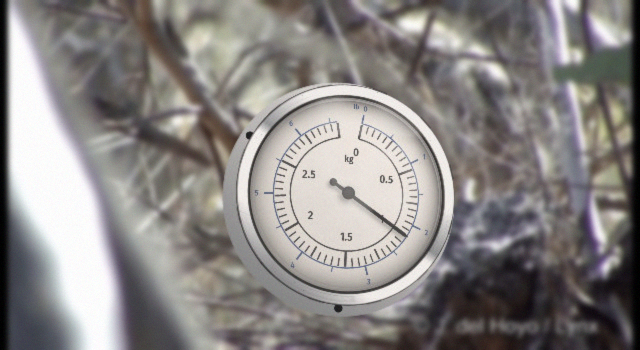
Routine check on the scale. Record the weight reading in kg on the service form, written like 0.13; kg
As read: 1; kg
